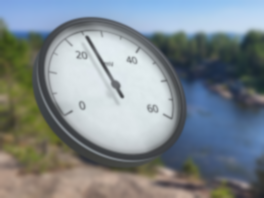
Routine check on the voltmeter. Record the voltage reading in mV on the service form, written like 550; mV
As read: 25; mV
